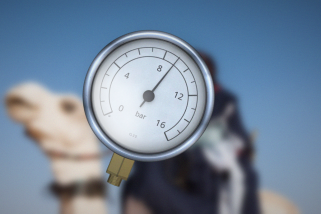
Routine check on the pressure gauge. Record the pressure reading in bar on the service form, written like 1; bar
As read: 9; bar
